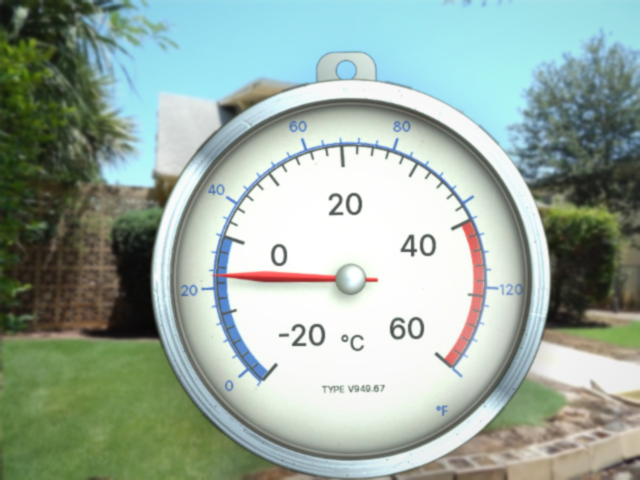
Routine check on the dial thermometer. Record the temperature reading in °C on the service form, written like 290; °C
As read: -5; °C
